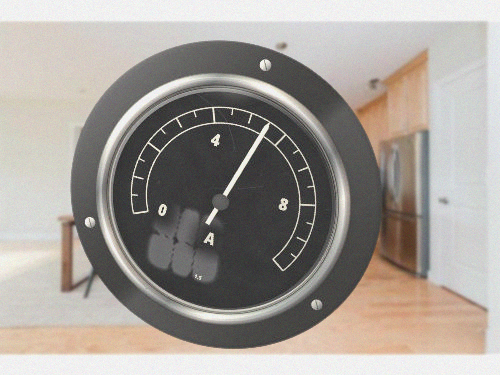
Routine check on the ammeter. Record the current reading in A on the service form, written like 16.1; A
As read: 5.5; A
